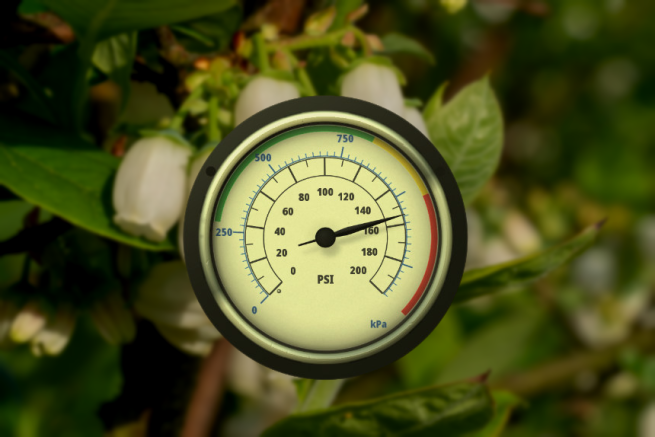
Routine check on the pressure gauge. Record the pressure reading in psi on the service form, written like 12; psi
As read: 155; psi
